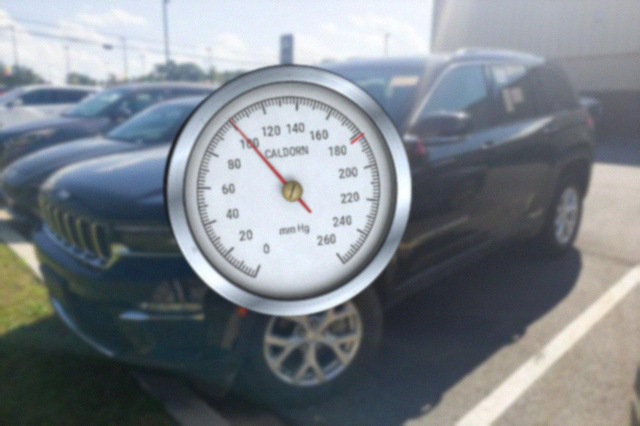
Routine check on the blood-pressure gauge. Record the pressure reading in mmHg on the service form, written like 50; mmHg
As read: 100; mmHg
